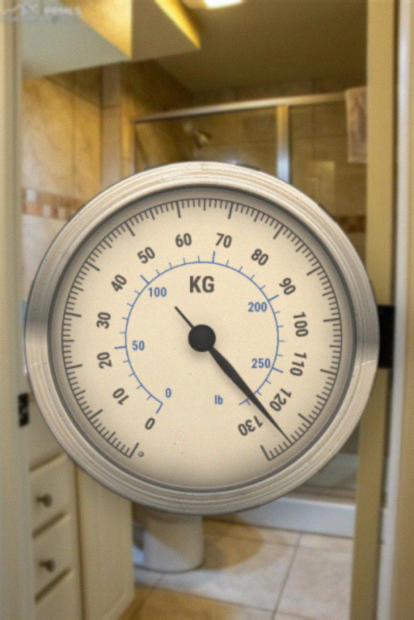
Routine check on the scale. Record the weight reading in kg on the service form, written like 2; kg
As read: 125; kg
